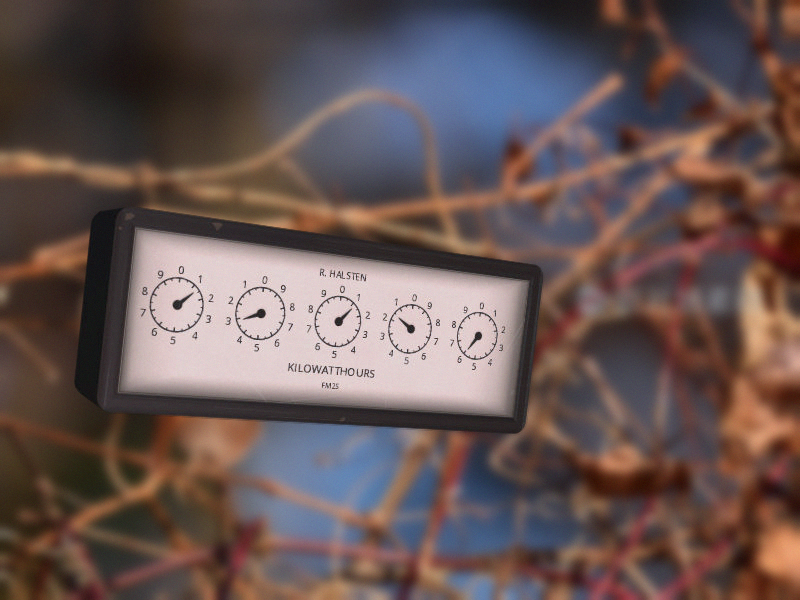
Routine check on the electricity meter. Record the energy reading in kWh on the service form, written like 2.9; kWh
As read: 13116; kWh
